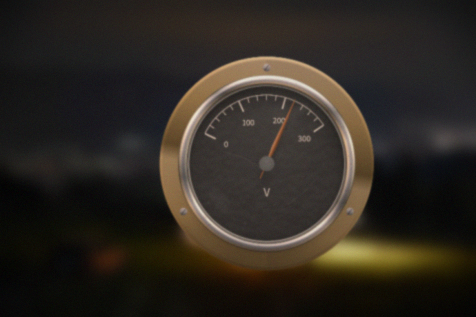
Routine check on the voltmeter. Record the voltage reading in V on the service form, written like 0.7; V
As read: 220; V
